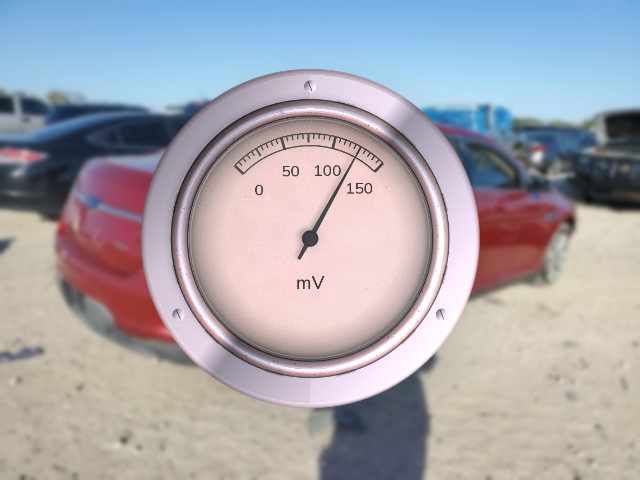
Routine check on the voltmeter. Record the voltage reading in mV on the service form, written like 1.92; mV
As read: 125; mV
